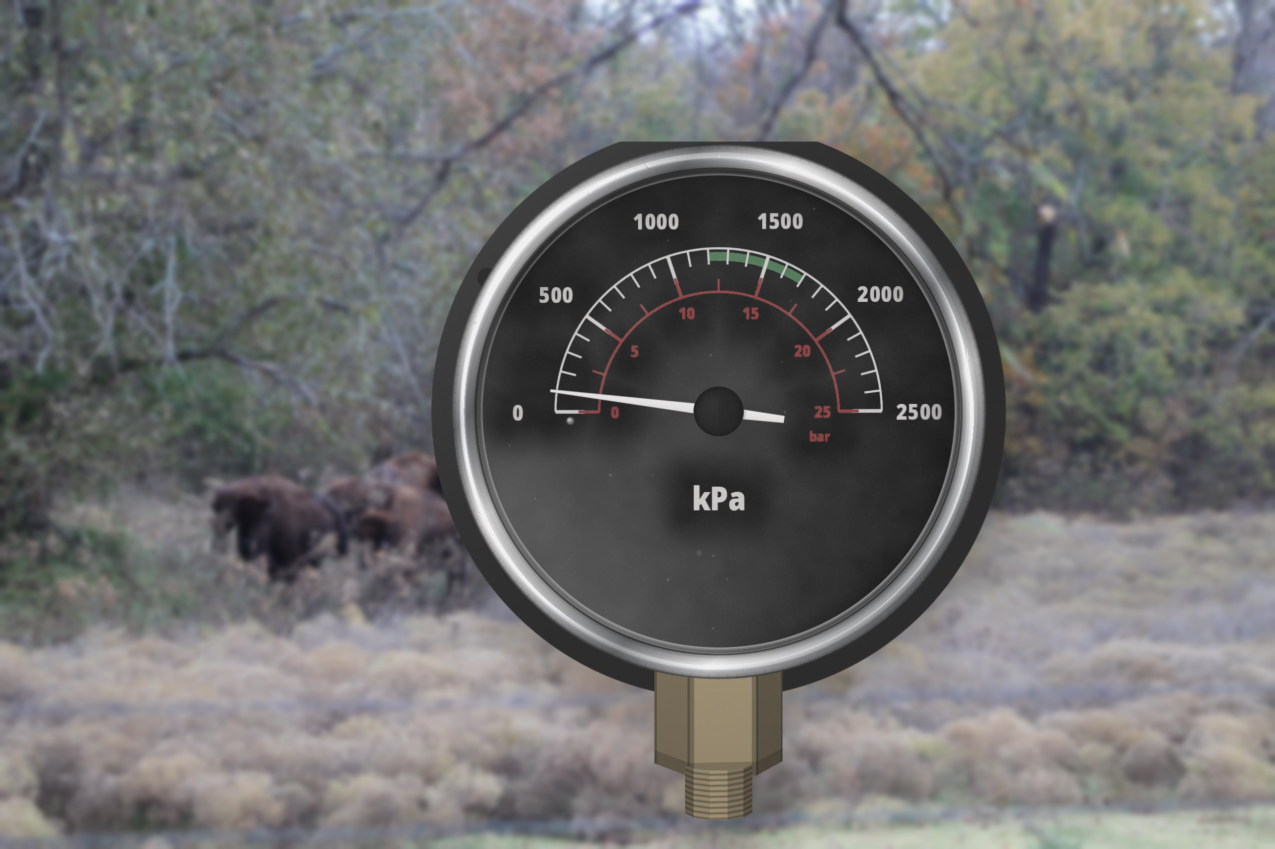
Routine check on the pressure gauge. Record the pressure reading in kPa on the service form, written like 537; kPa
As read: 100; kPa
